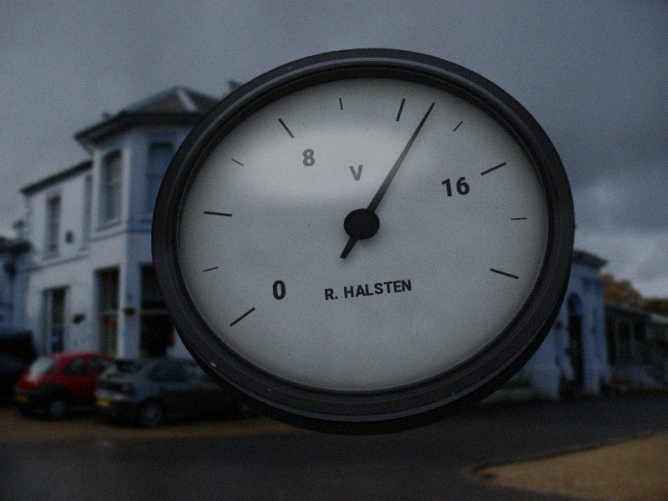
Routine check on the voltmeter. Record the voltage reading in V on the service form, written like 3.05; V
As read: 13; V
